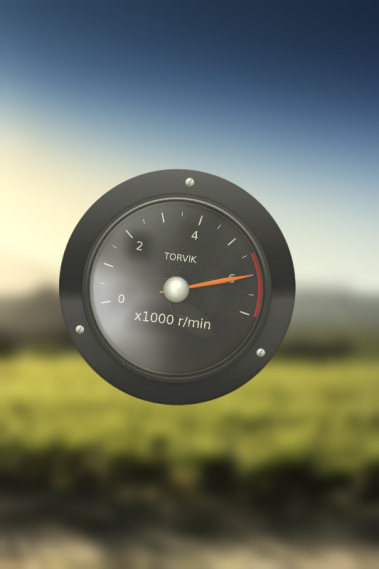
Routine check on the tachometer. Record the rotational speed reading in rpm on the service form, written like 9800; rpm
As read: 6000; rpm
